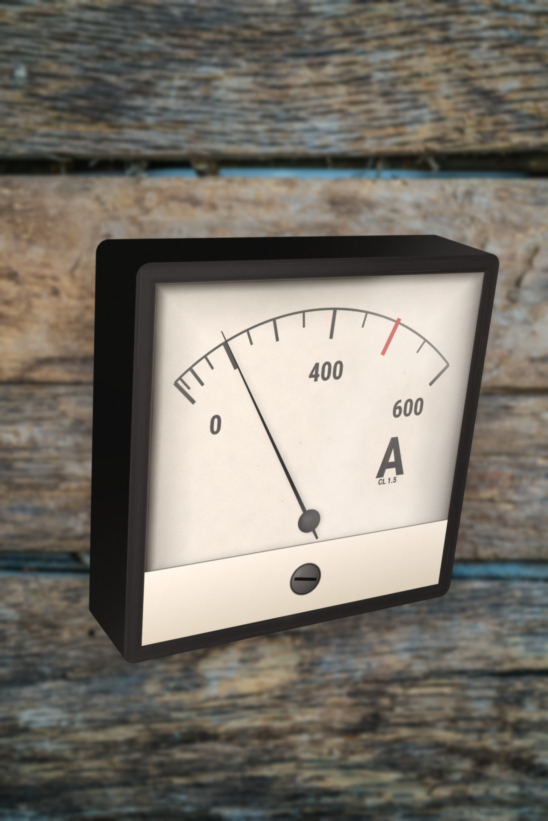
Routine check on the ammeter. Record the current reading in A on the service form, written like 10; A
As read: 200; A
